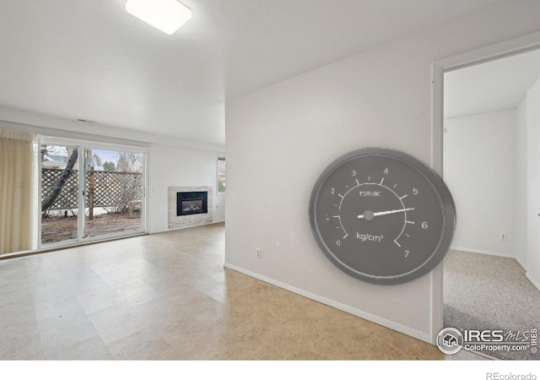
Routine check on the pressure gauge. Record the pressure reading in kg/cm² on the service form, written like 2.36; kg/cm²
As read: 5.5; kg/cm²
